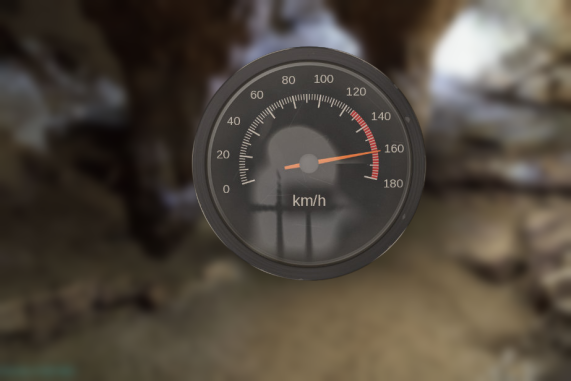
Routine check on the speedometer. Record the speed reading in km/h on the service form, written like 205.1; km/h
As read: 160; km/h
